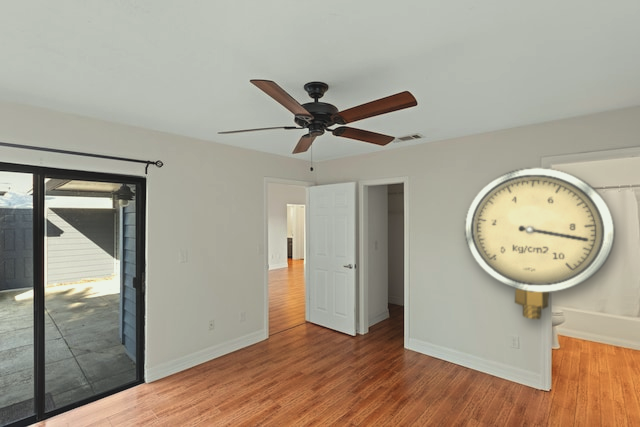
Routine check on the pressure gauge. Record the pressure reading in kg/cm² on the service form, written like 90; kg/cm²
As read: 8.6; kg/cm²
